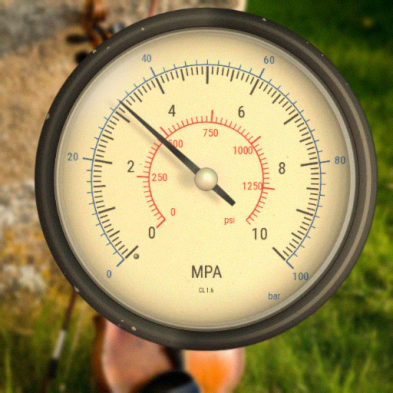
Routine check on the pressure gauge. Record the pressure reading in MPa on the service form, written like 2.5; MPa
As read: 3.2; MPa
